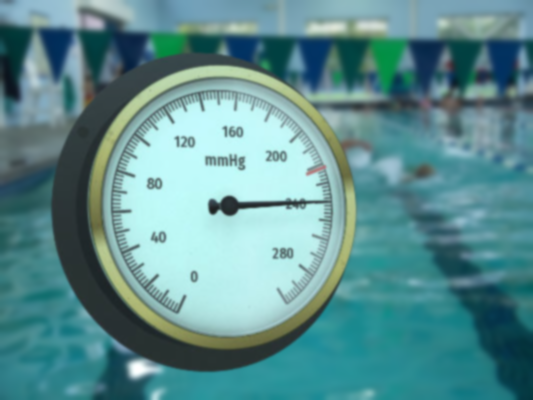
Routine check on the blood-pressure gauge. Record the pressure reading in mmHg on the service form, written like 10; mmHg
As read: 240; mmHg
